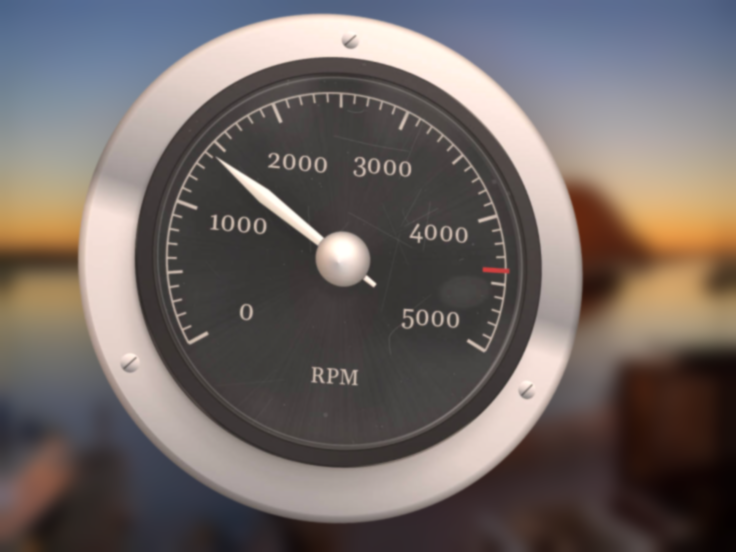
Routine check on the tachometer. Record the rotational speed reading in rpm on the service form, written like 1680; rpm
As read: 1400; rpm
